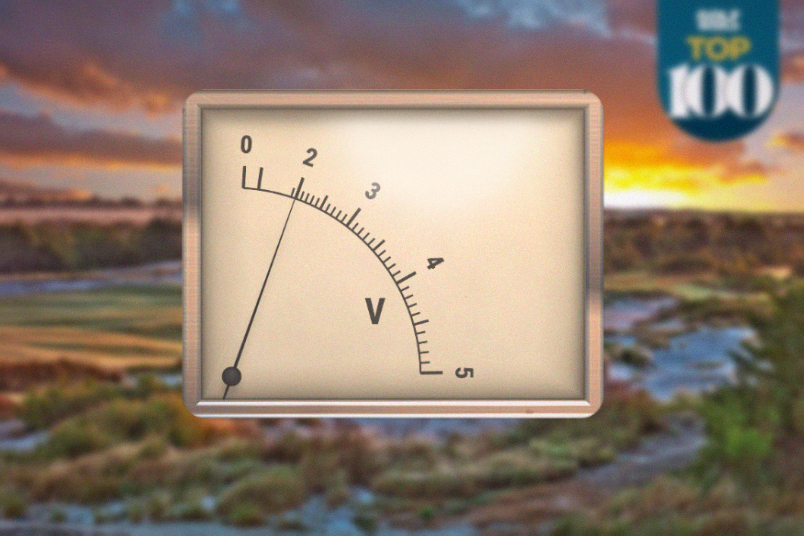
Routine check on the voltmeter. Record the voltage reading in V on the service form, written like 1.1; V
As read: 2; V
